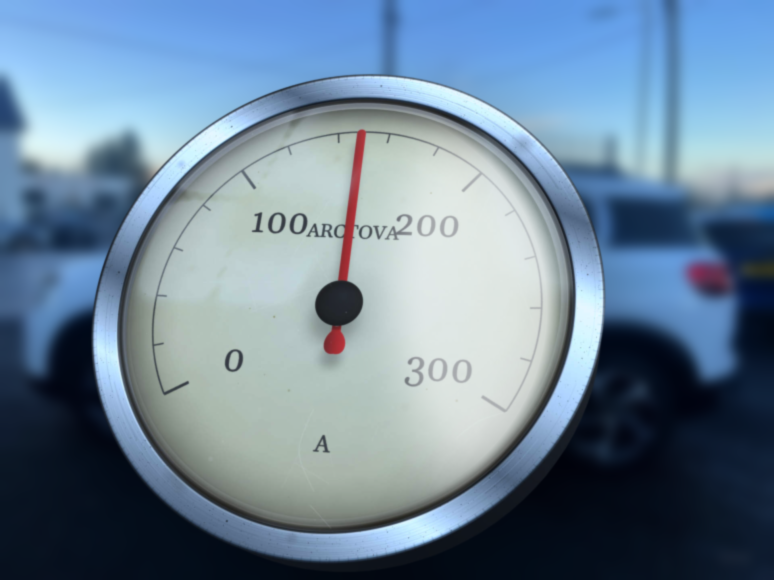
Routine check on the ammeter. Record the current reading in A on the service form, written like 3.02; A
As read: 150; A
